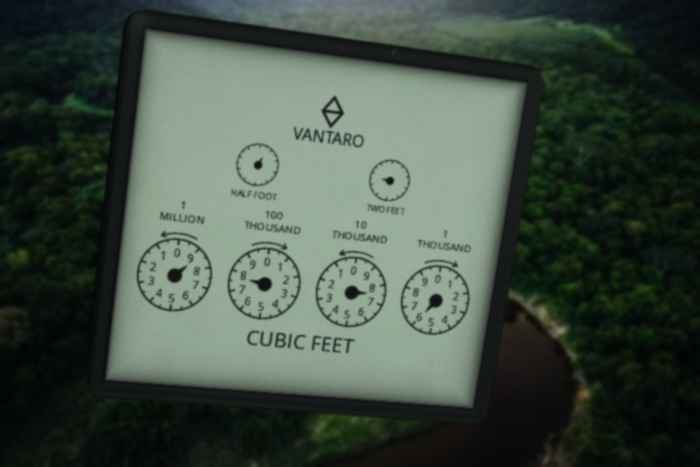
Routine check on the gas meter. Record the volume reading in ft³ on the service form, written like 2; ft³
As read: 877600; ft³
